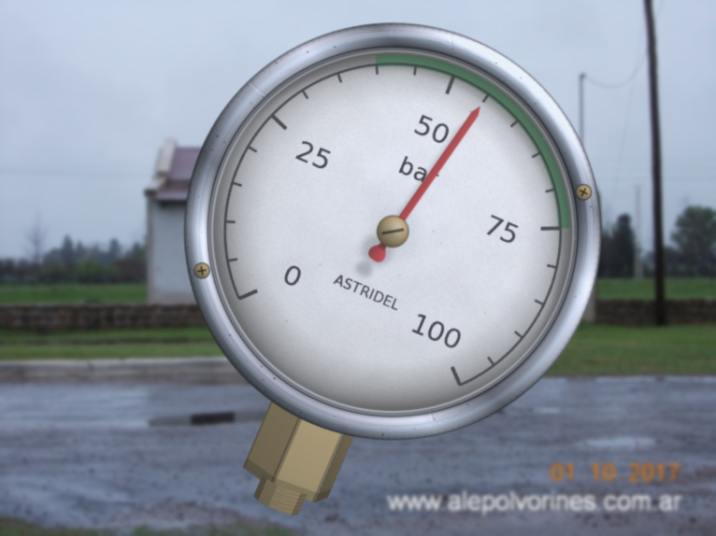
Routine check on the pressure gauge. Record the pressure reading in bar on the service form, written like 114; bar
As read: 55; bar
